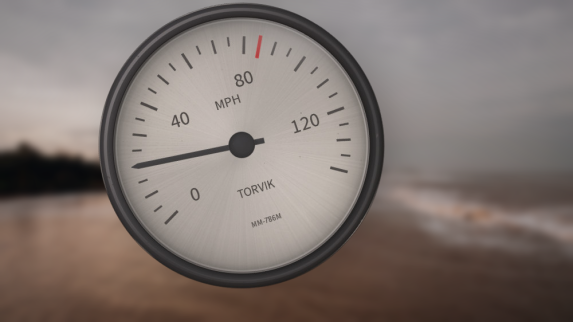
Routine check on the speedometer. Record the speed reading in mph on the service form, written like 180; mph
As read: 20; mph
